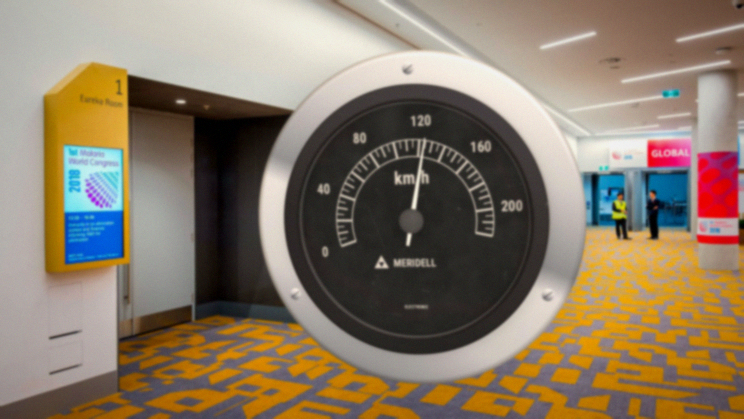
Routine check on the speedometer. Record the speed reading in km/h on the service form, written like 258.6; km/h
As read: 125; km/h
